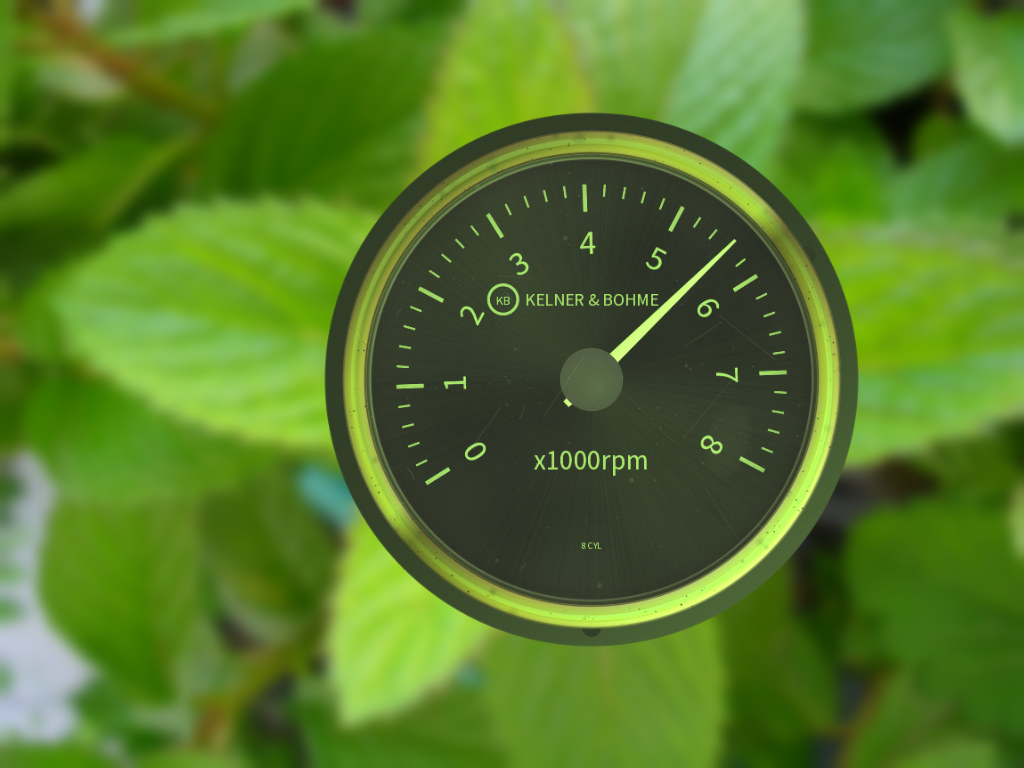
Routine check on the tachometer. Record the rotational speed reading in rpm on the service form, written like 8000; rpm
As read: 5600; rpm
